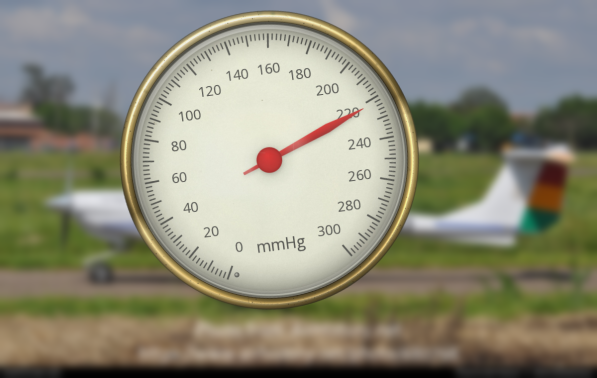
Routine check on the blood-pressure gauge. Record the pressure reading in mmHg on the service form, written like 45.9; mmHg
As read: 222; mmHg
